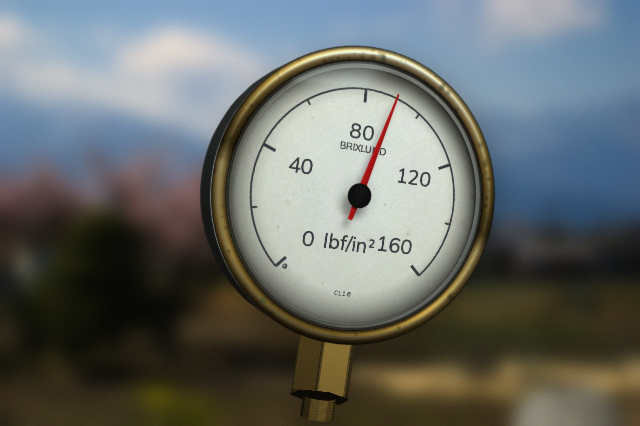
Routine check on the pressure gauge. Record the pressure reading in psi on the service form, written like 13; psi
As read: 90; psi
